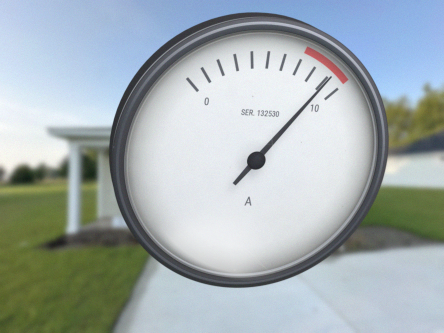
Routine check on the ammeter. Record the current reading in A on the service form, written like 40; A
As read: 9; A
